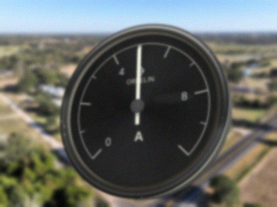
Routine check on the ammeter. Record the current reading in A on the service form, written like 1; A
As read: 5; A
